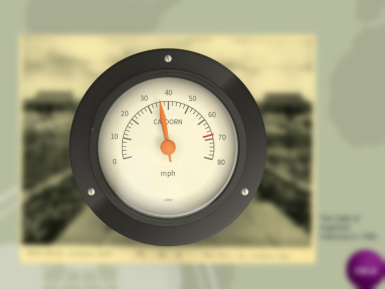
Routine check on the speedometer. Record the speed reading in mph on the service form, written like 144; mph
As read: 36; mph
